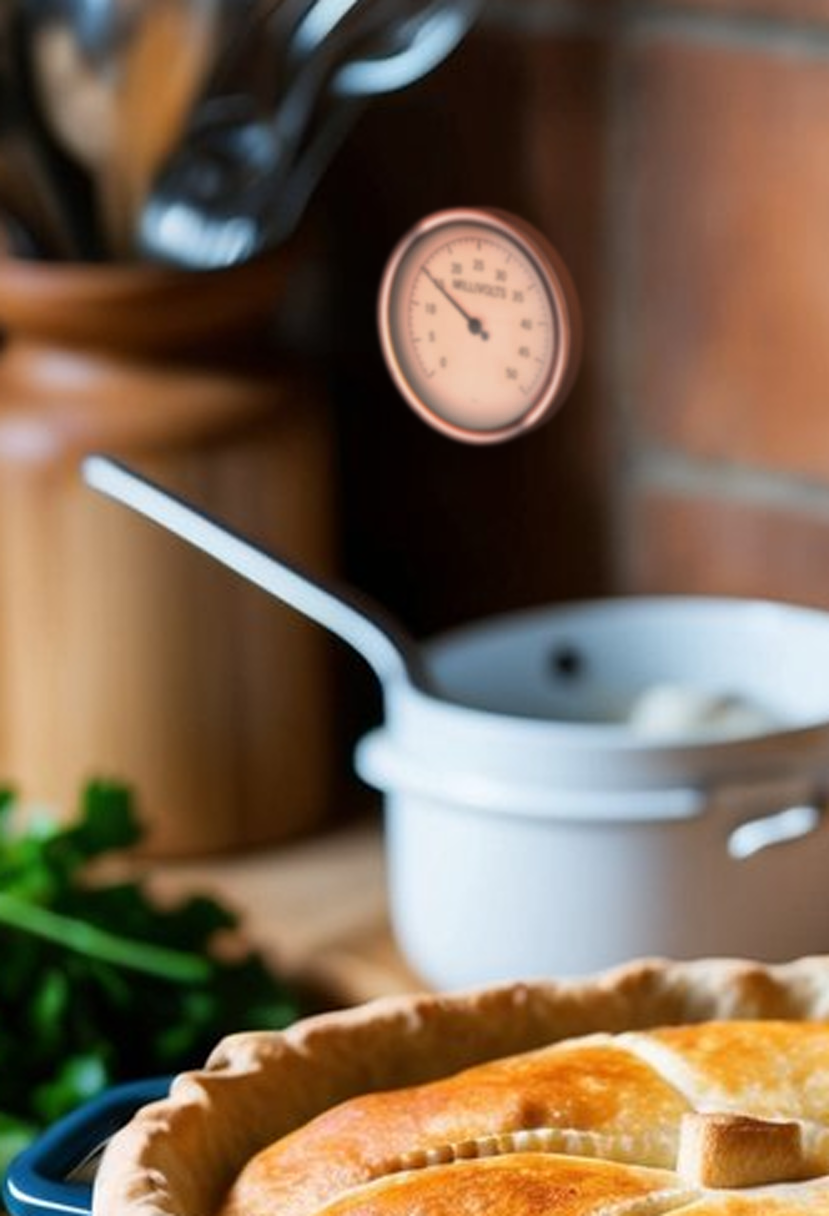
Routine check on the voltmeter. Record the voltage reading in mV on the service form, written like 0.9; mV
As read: 15; mV
